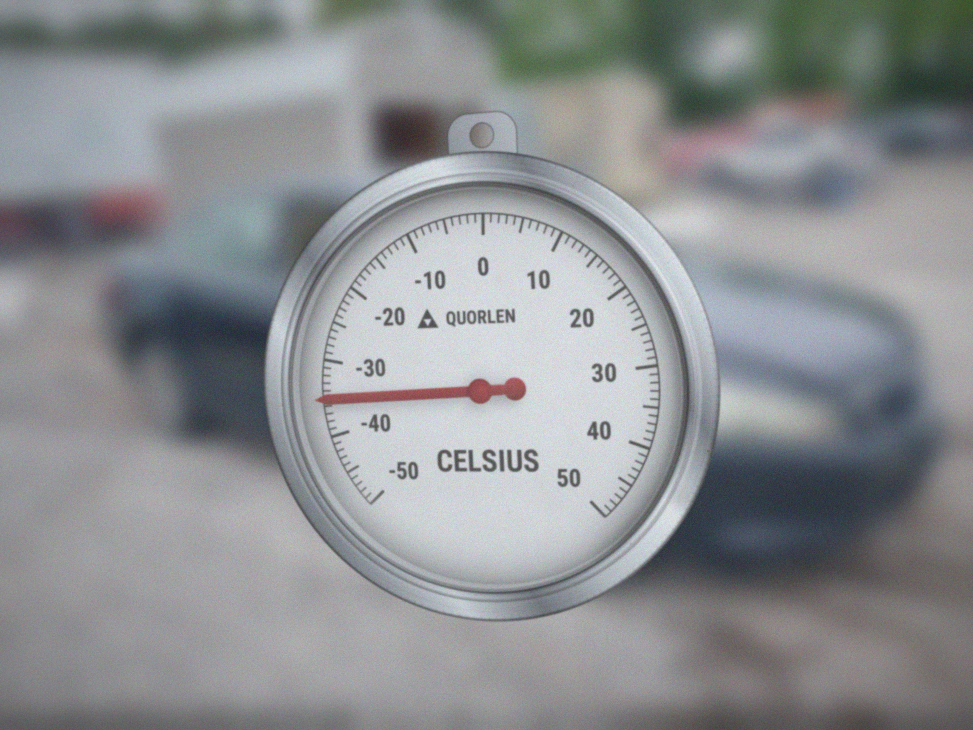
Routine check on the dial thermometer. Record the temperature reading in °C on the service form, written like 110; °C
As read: -35; °C
